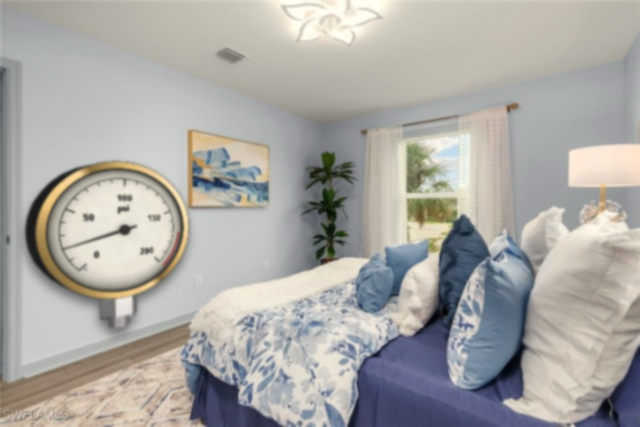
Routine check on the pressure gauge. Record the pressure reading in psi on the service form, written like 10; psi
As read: 20; psi
